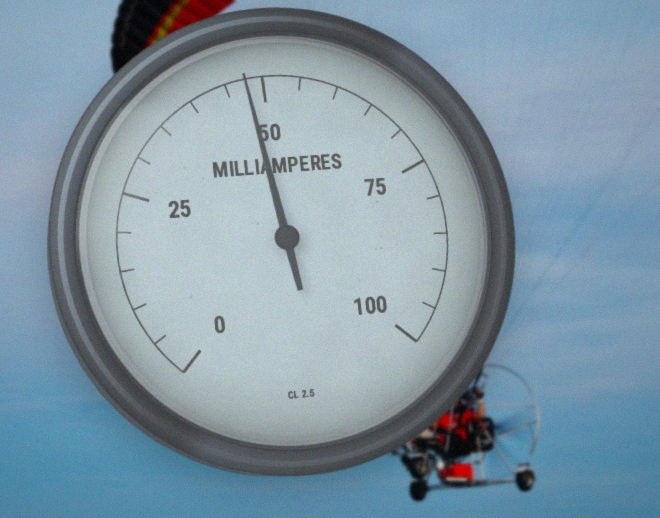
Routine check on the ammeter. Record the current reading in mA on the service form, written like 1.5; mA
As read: 47.5; mA
